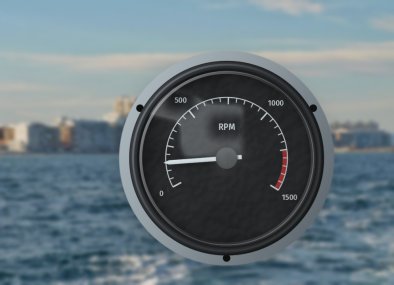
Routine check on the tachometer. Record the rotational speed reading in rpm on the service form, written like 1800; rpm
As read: 150; rpm
